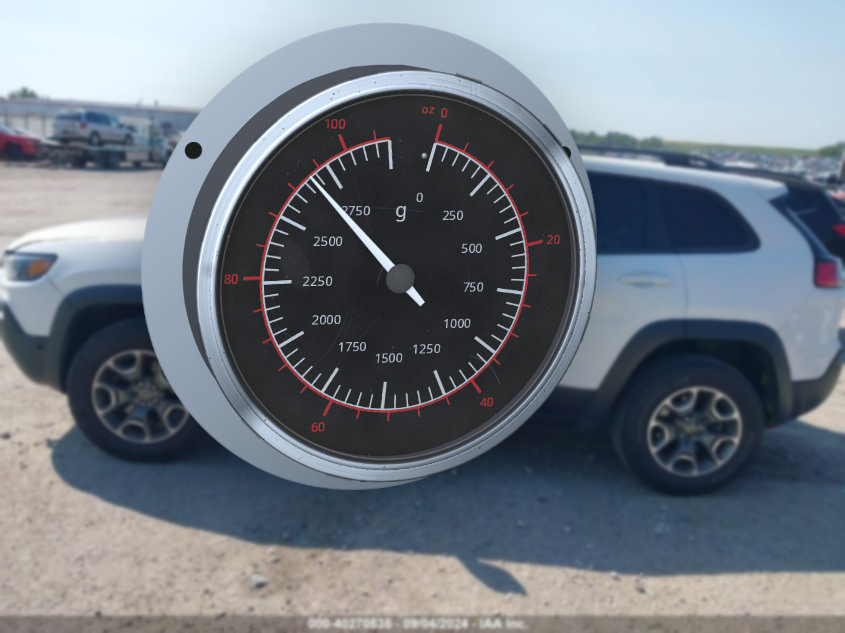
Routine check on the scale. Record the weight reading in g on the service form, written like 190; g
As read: 2675; g
